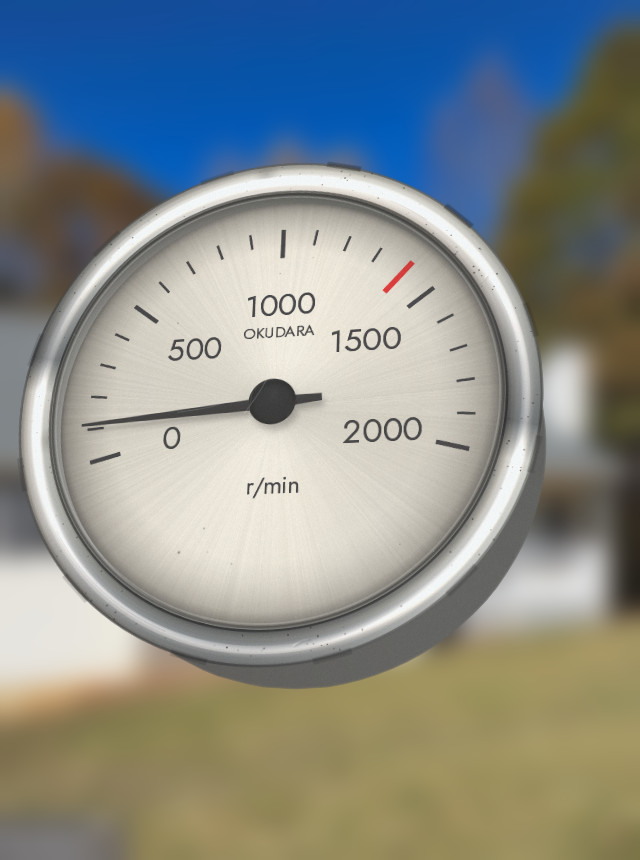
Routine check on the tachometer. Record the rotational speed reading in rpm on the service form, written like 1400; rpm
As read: 100; rpm
